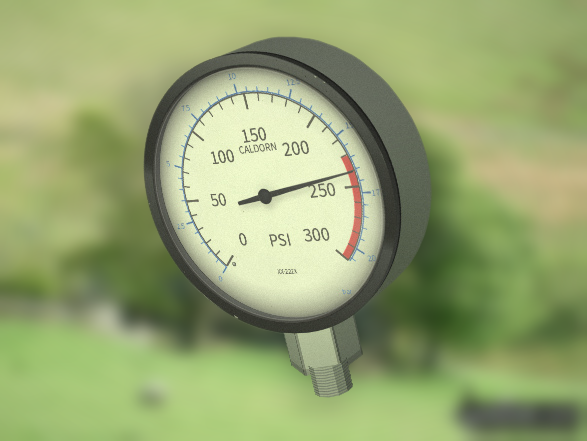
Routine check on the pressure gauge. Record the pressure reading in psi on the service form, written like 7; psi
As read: 240; psi
